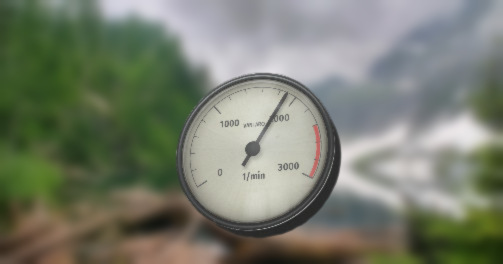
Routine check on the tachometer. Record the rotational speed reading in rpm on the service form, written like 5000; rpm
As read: 1900; rpm
